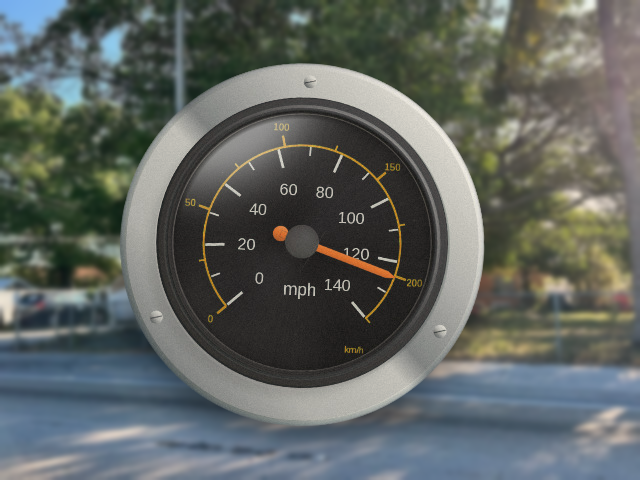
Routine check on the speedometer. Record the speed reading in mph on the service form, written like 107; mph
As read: 125; mph
